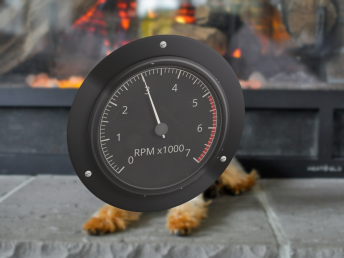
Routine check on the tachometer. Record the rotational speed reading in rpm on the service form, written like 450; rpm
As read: 3000; rpm
